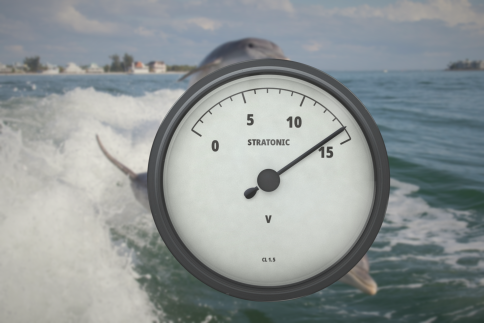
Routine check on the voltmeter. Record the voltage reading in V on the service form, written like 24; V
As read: 14; V
